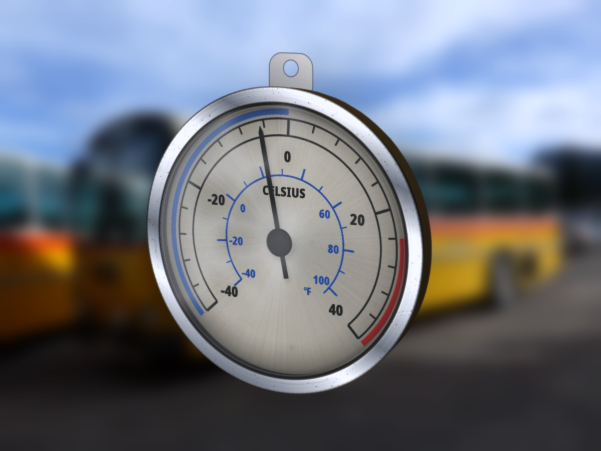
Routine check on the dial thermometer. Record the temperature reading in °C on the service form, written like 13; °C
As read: -4; °C
